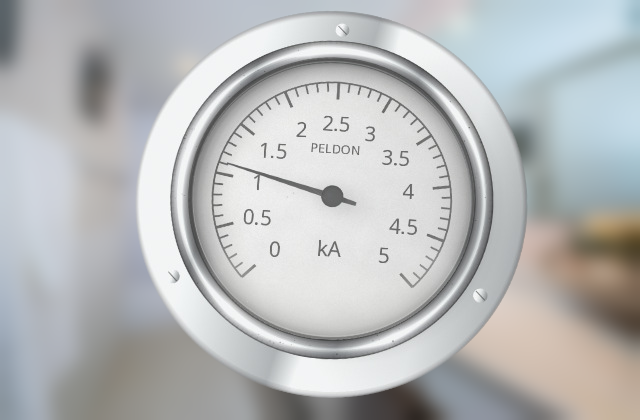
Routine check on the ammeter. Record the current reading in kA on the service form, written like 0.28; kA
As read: 1.1; kA
